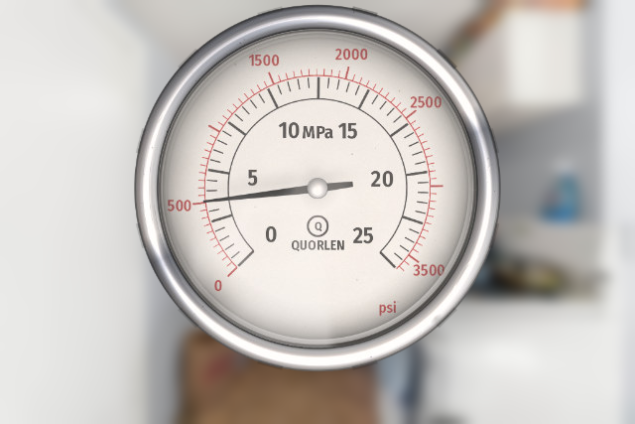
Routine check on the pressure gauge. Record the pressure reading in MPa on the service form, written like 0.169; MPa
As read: 3.5; MPa
